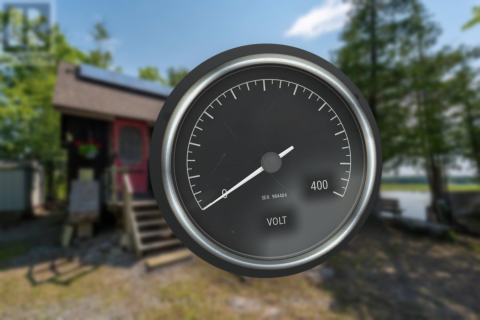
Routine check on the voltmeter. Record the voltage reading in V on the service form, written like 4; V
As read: 0; V
